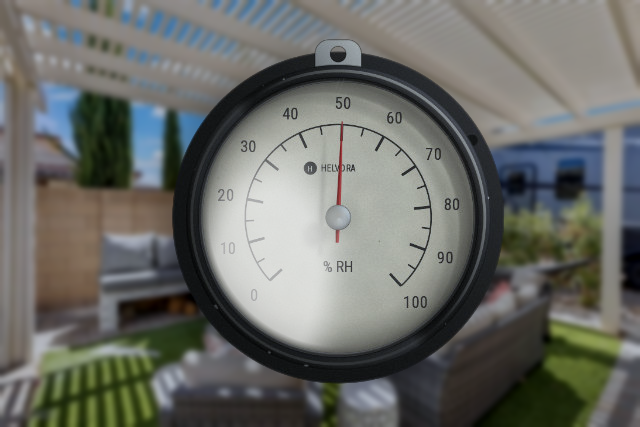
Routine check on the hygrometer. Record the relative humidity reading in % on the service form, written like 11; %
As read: 50; %
